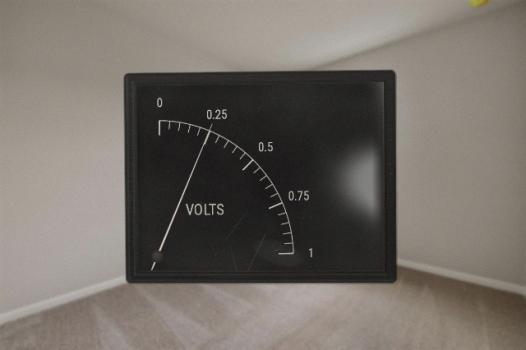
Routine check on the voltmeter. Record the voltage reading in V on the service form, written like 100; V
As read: 0.25; V
